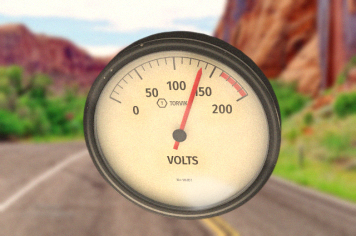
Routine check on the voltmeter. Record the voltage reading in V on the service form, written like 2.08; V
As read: 135; V
